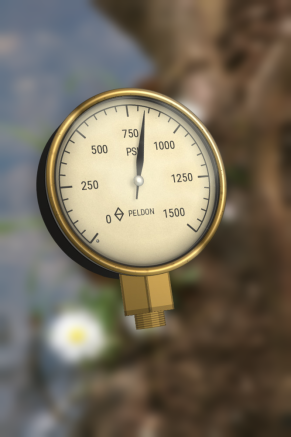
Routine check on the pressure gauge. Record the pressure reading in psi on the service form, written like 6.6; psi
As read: 825; psi
